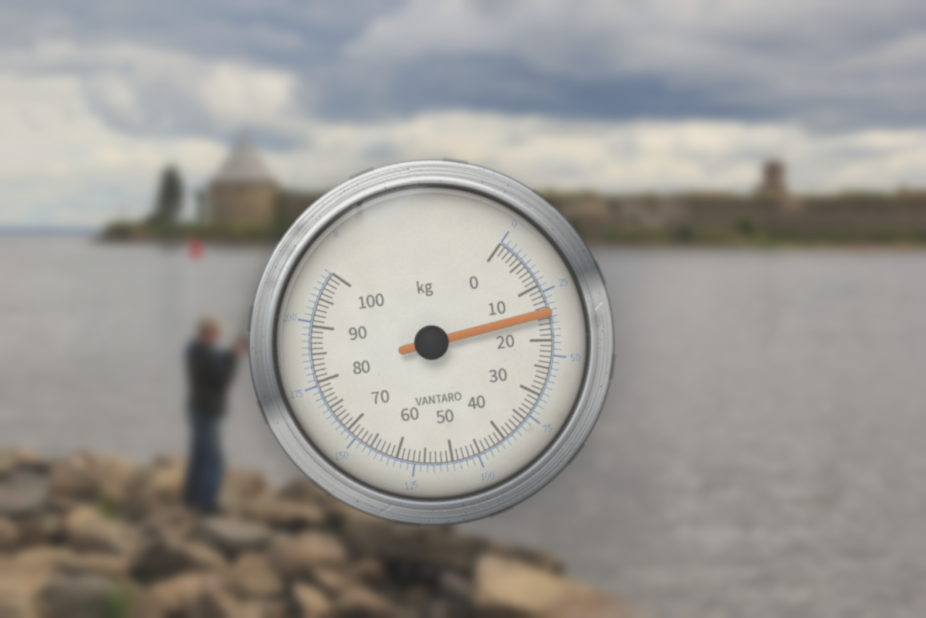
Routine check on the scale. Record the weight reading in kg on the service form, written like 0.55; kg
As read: 15; kg
